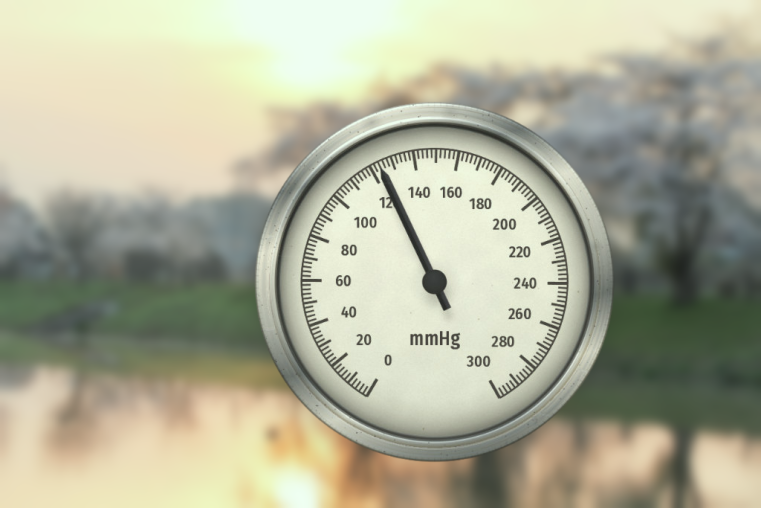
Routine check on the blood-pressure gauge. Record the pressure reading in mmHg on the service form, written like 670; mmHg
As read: 124; mmHg
